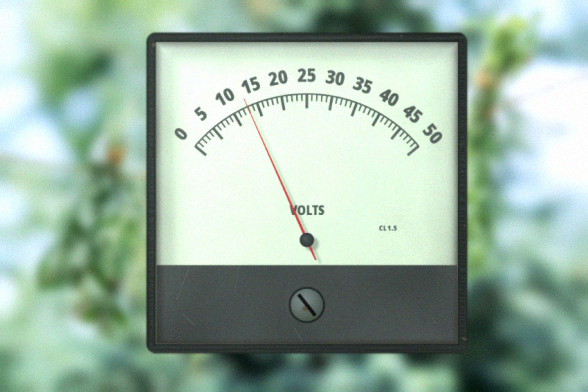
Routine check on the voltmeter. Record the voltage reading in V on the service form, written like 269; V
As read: 13; V
